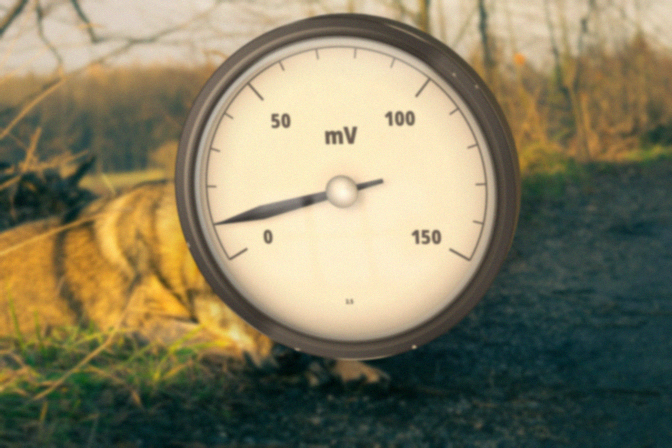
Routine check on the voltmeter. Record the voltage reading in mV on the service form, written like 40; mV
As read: 10; mV
